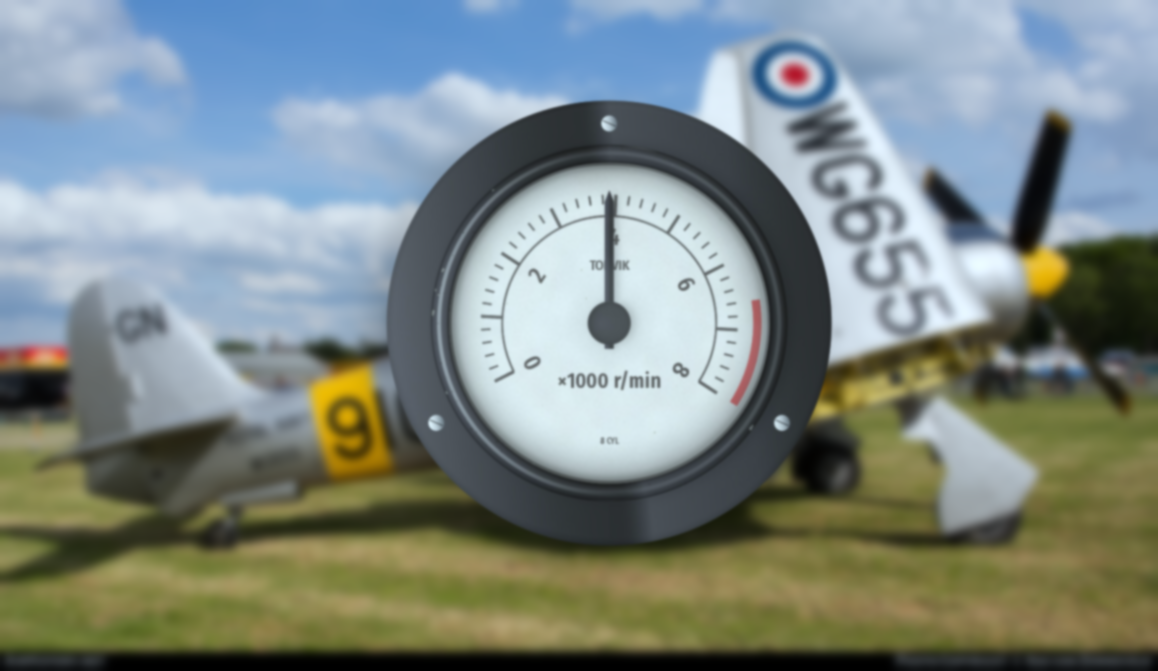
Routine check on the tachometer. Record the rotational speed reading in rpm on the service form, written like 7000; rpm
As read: 3900; rpm
